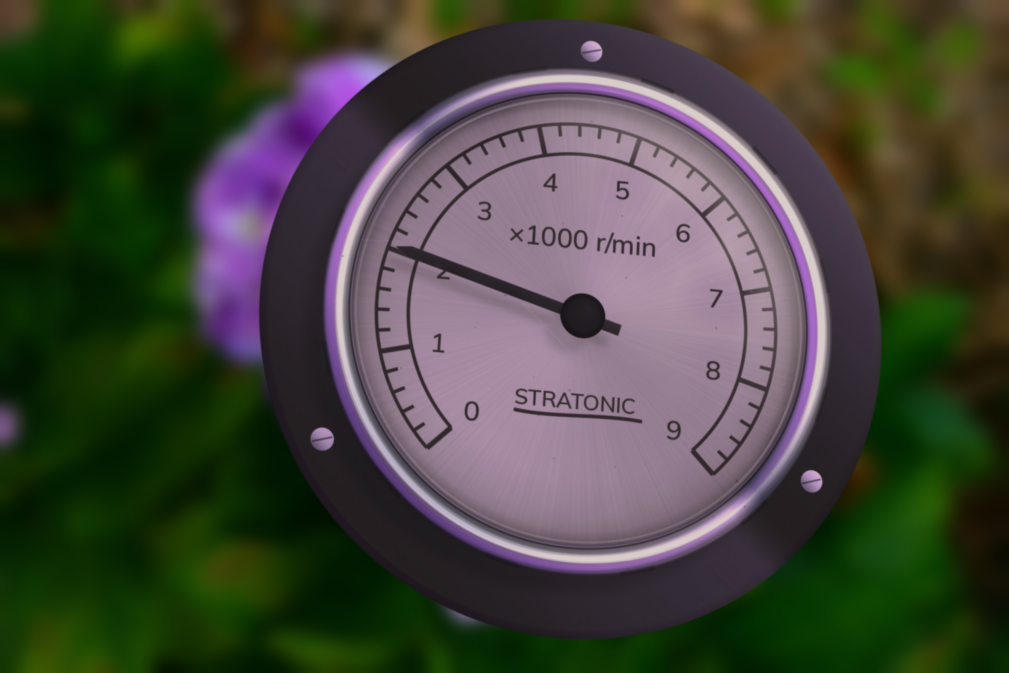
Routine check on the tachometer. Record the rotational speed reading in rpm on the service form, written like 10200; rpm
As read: 2000; rpm
